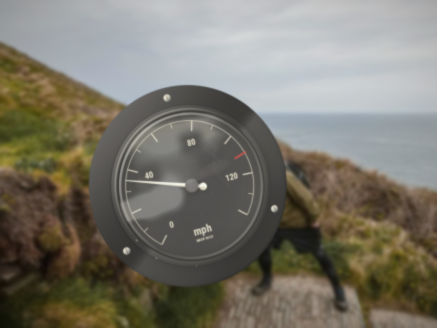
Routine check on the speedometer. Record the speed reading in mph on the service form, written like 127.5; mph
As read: 35; mph
